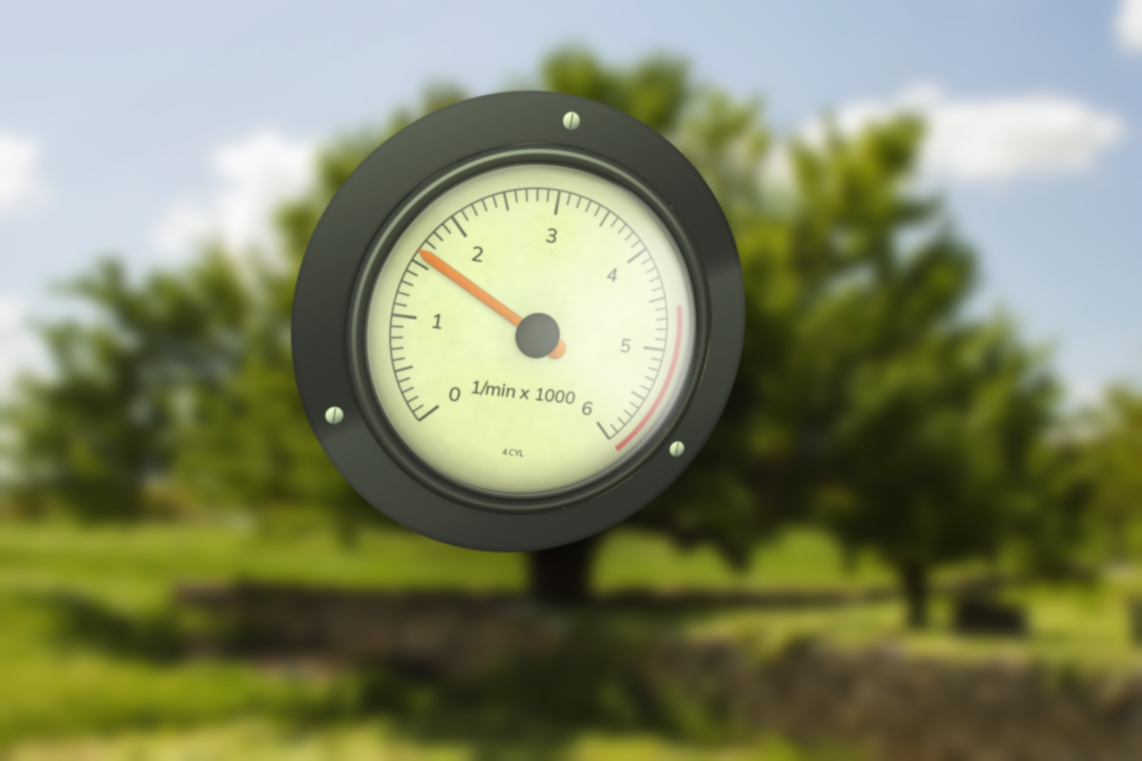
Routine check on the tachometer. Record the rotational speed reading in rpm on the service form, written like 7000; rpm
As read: 1600; rpm
